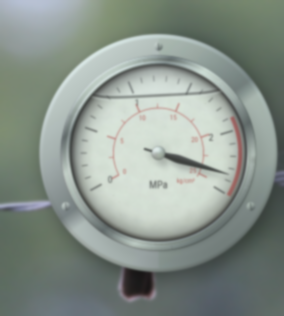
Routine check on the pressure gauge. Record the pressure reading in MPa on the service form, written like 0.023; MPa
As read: 2.35; MPa
